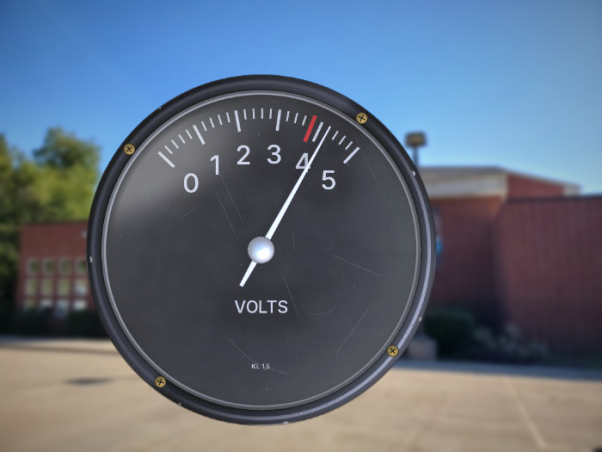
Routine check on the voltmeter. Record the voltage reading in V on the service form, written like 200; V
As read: 4.2; V
